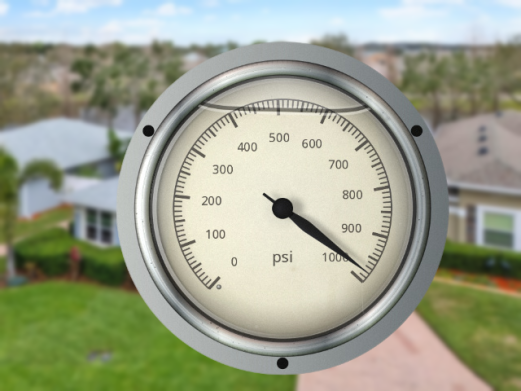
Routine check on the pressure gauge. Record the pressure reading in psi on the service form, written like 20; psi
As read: 980; psi
